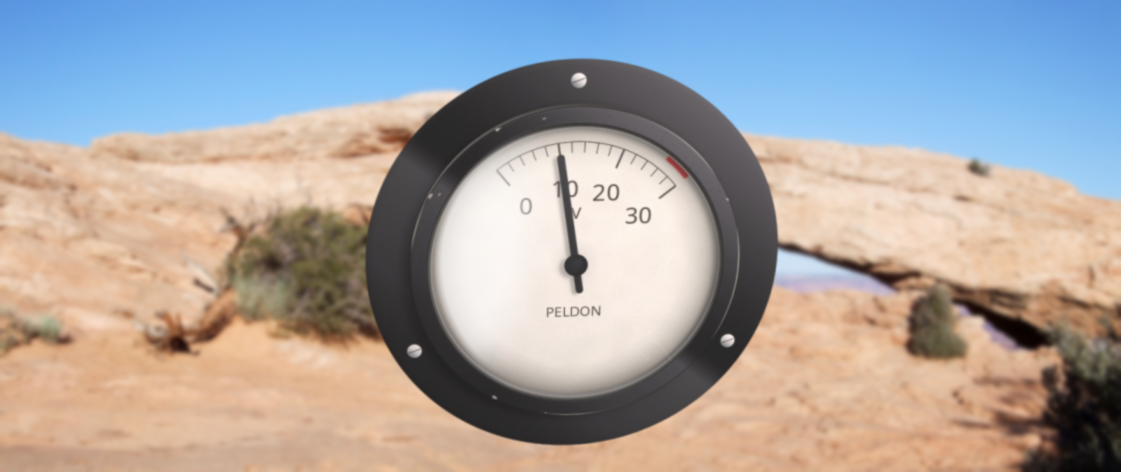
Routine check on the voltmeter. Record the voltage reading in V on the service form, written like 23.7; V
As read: 10; V
